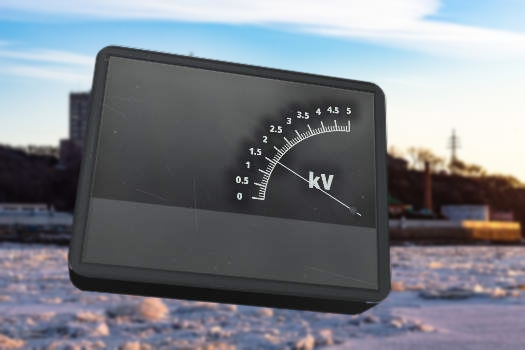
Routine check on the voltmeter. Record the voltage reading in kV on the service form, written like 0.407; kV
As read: 1.5; kV
